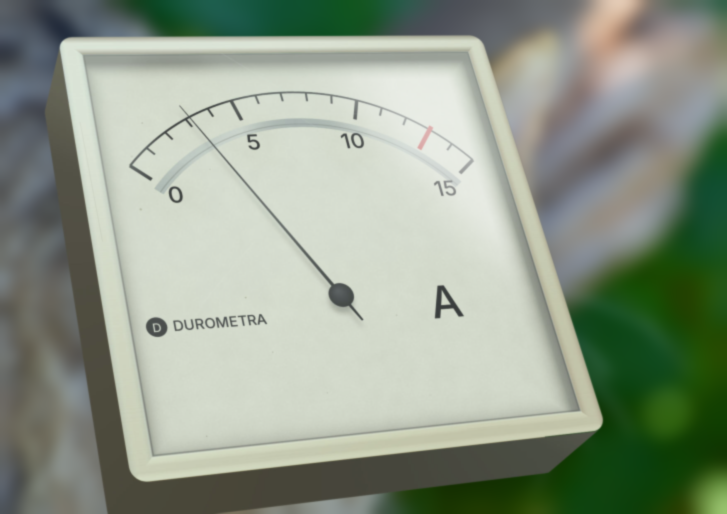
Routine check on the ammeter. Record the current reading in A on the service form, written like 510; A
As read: 3; A
